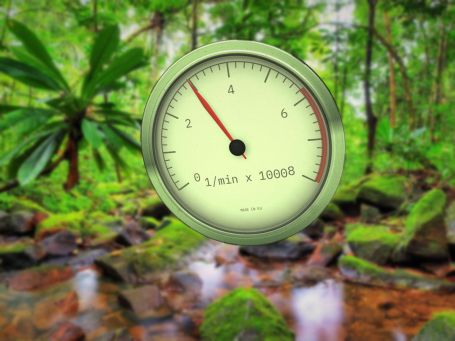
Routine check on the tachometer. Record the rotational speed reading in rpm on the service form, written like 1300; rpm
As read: 3000; rpm
